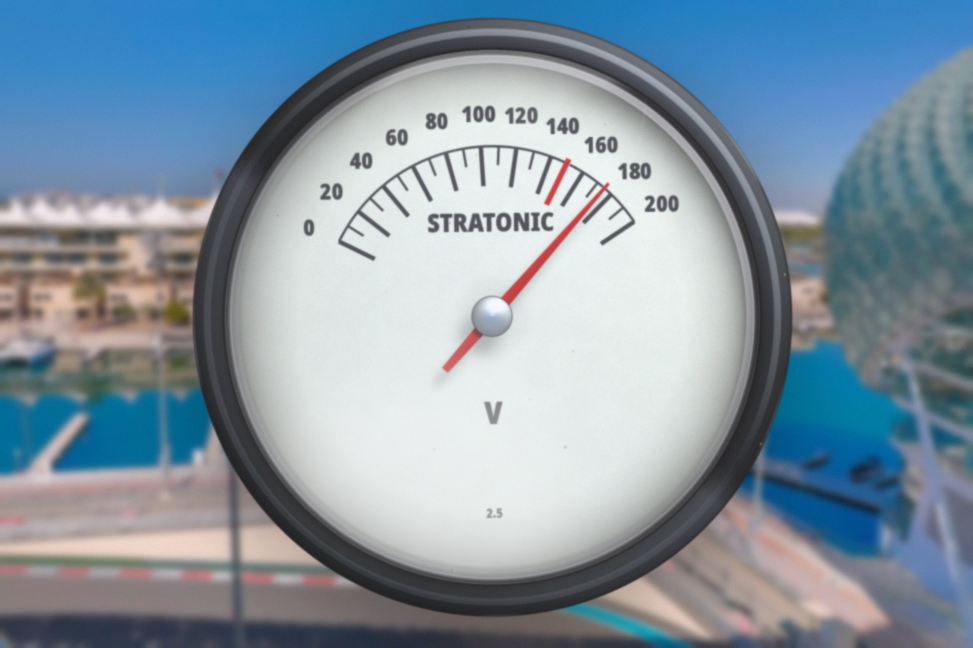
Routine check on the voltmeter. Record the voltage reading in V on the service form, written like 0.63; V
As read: 175; V
